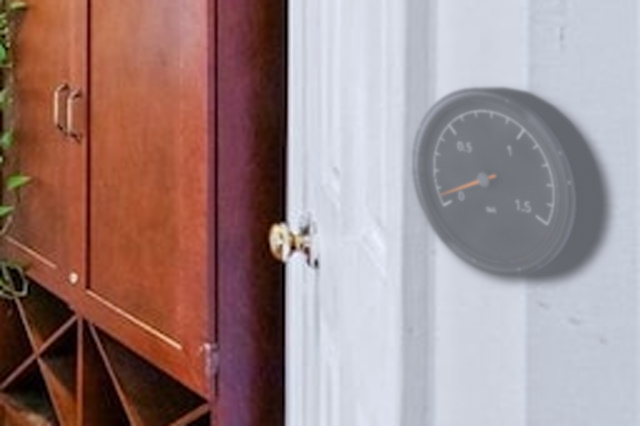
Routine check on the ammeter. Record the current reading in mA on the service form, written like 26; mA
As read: 0.05; mA
